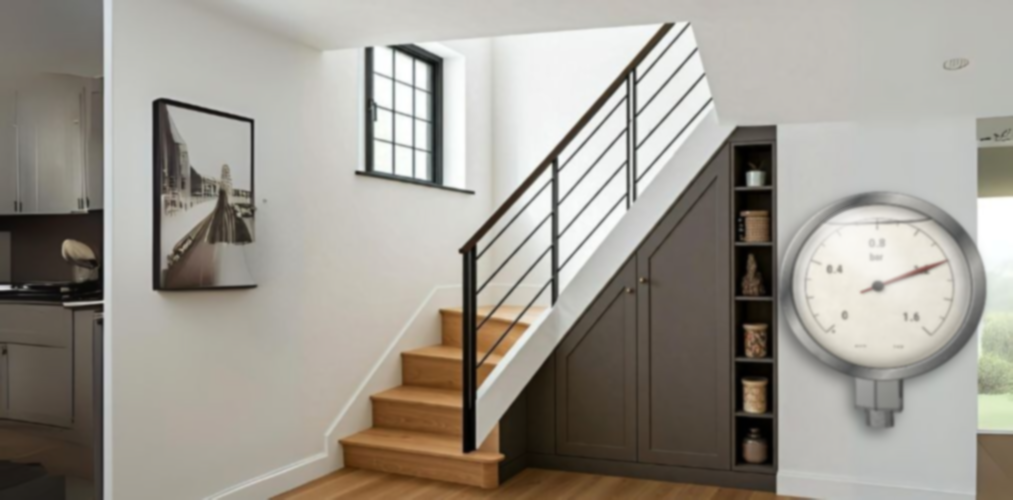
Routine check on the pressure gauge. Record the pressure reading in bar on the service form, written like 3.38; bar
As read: 1.2; bar
